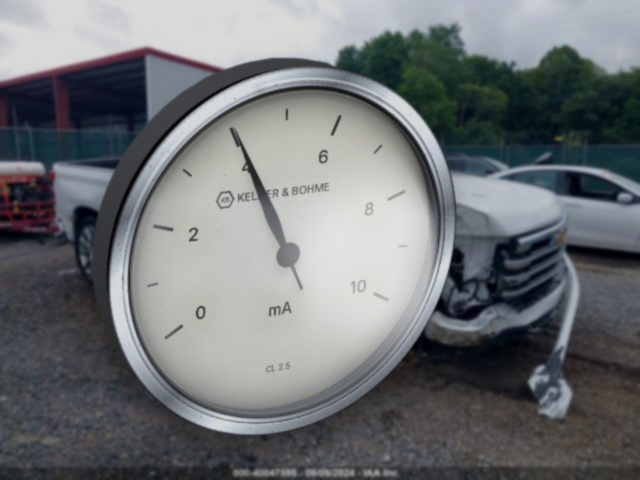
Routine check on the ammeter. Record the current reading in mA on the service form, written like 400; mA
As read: 4; mA
